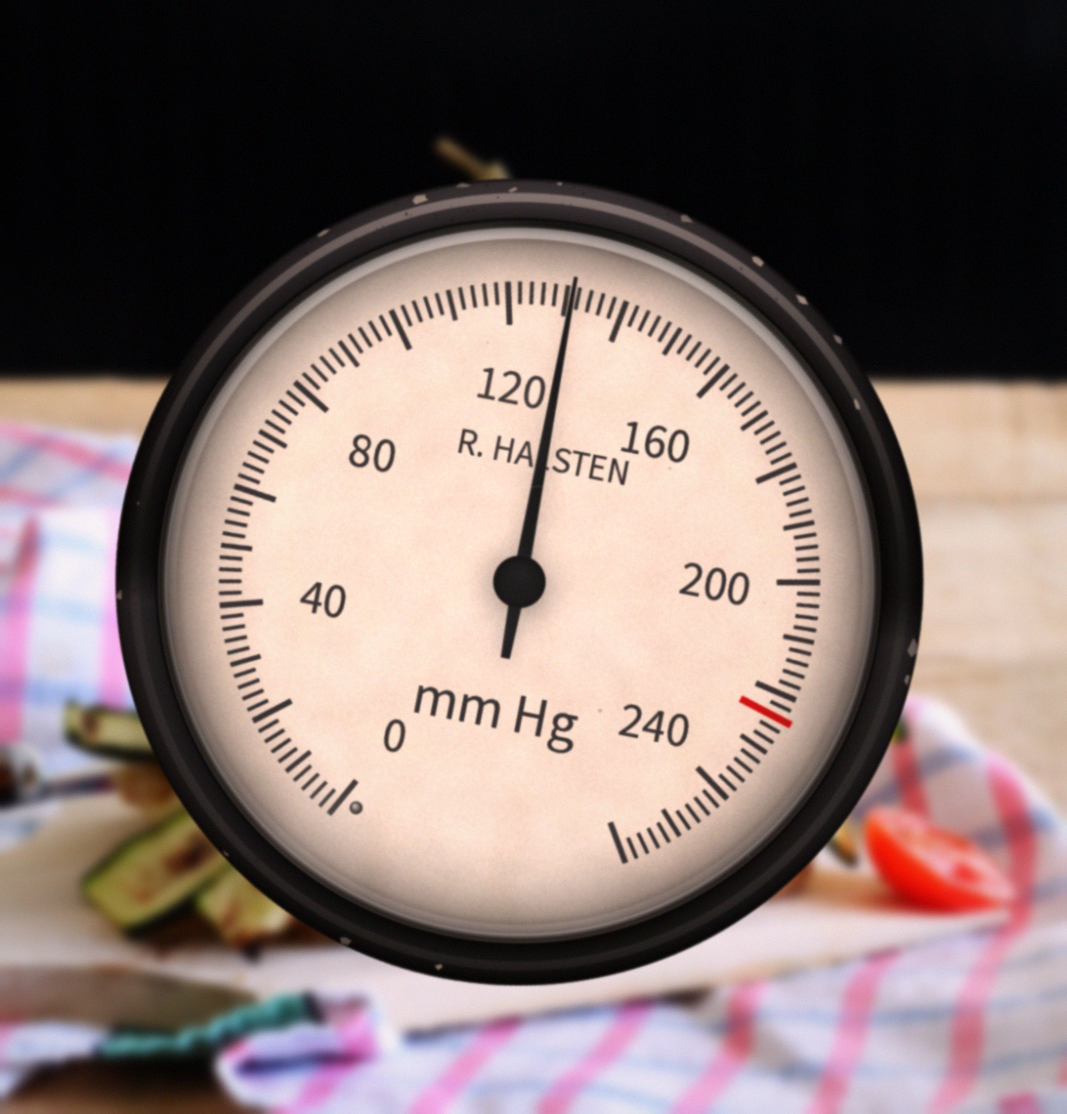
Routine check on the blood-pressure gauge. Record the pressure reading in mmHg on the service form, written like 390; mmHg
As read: 131; mmHg
